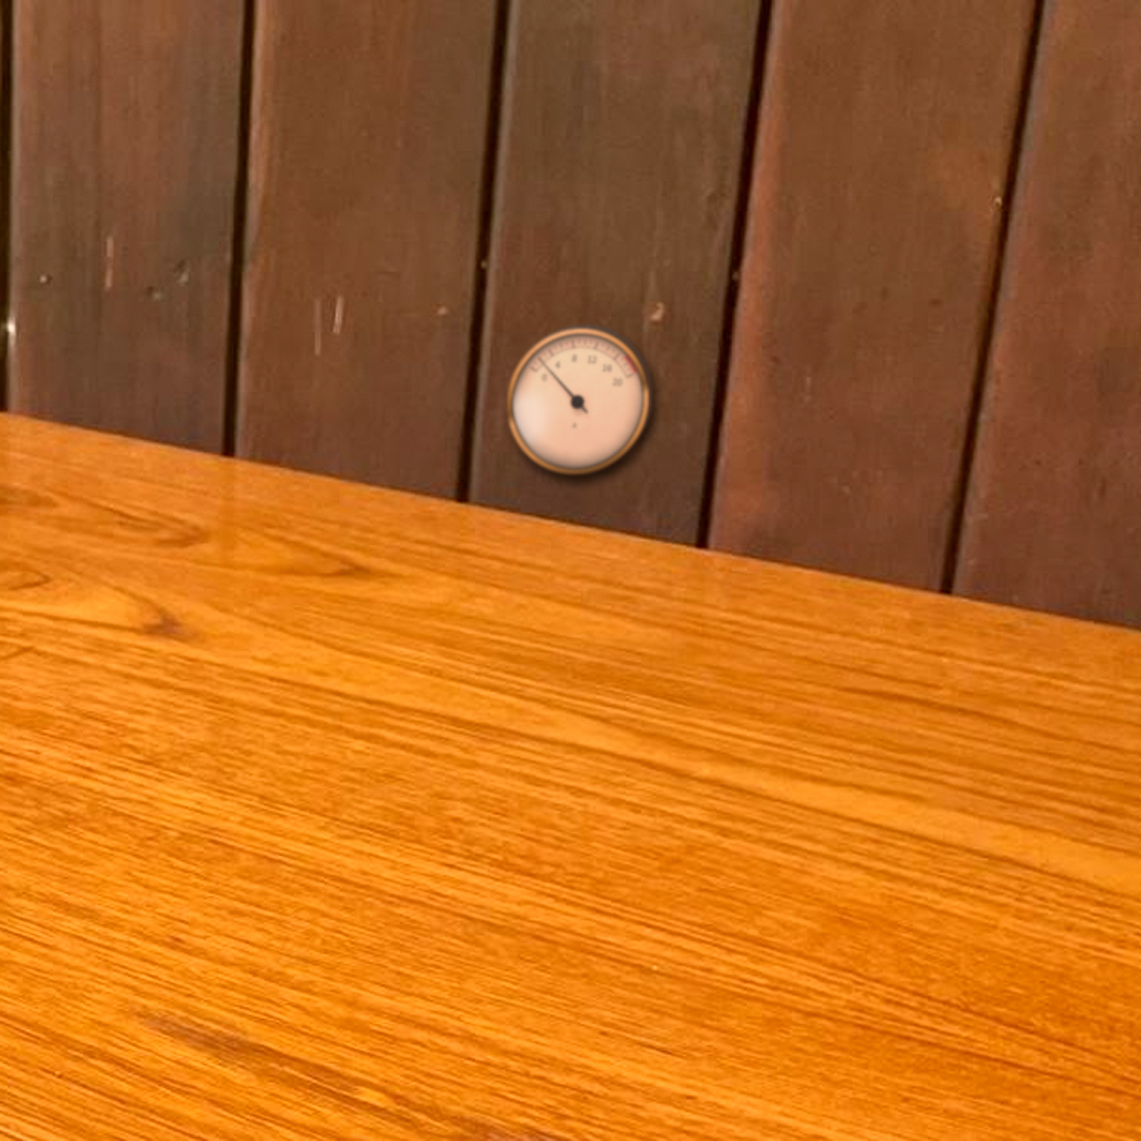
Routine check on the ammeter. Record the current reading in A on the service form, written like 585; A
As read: 2; A
